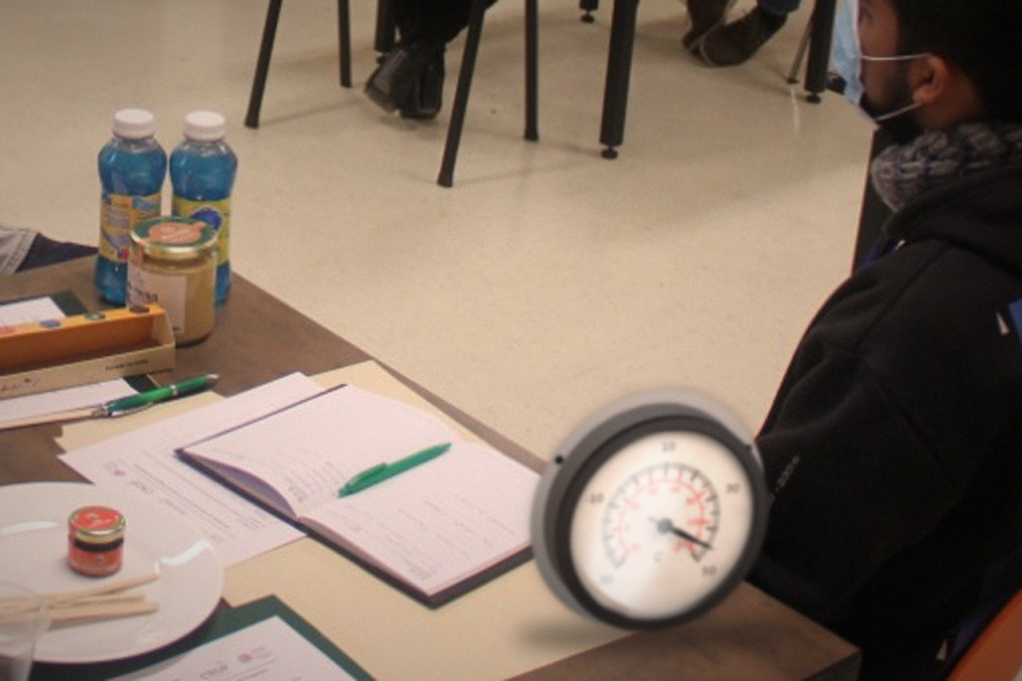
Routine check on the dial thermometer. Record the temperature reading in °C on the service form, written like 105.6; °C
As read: 45; °C
